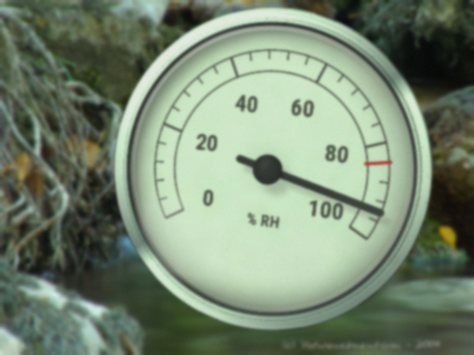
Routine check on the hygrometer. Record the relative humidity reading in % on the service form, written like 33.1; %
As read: 94; %
